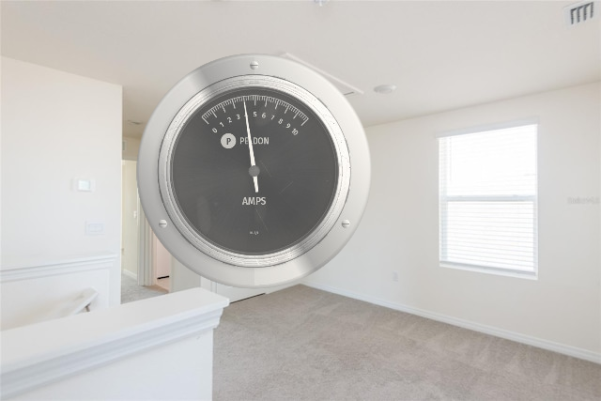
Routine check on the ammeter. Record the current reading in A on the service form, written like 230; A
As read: 4; A
